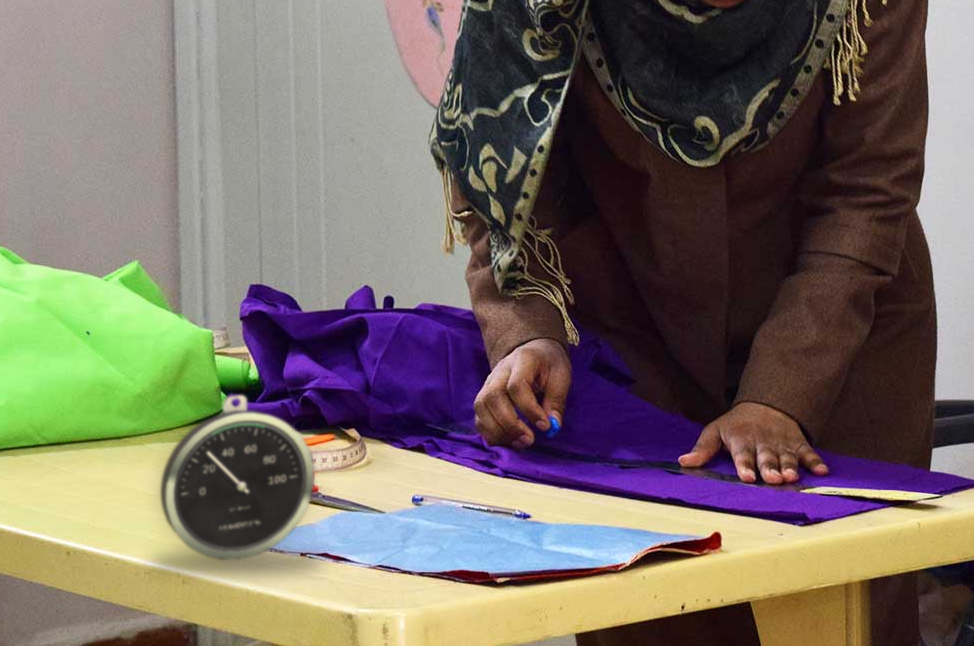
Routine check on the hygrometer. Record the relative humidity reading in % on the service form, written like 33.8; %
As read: 28; %
